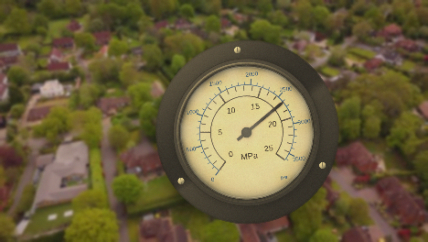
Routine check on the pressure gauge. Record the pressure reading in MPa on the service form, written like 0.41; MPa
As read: 18; MPa
